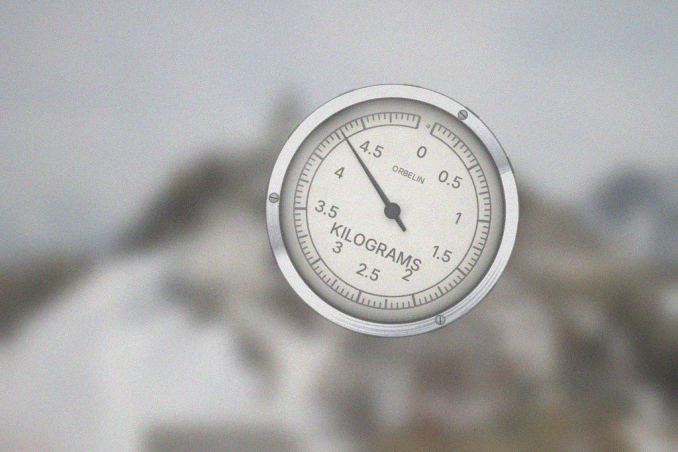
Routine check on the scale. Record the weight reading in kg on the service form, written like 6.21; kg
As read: 4.3; kg
